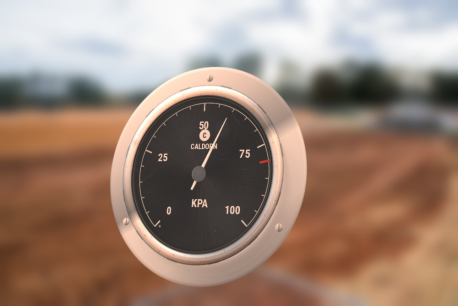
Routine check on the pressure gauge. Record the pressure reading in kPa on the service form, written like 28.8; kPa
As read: 60; kPa
